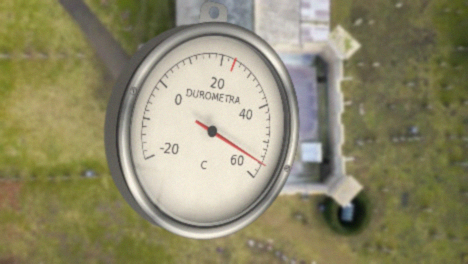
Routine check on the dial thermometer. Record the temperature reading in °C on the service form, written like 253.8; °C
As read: 56; °C
